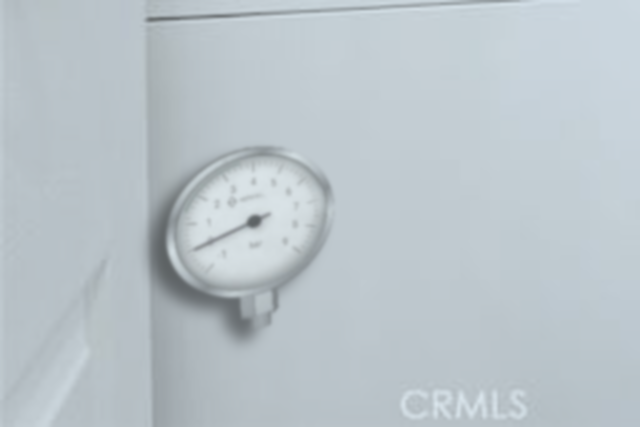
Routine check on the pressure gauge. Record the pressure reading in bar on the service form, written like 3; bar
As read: 0; bar
